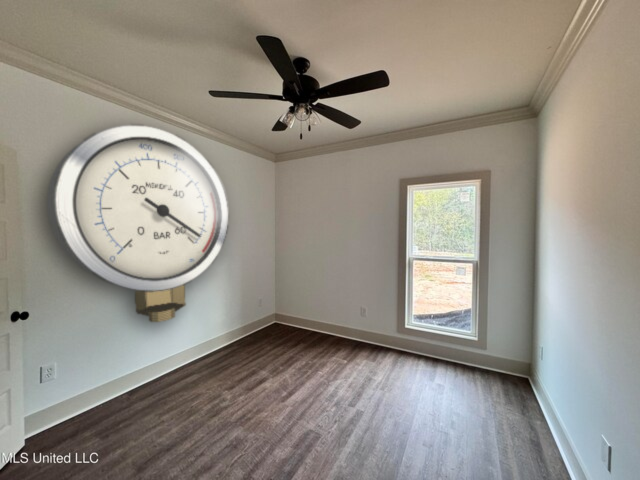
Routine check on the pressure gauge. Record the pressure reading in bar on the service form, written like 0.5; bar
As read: 57.5; bar
